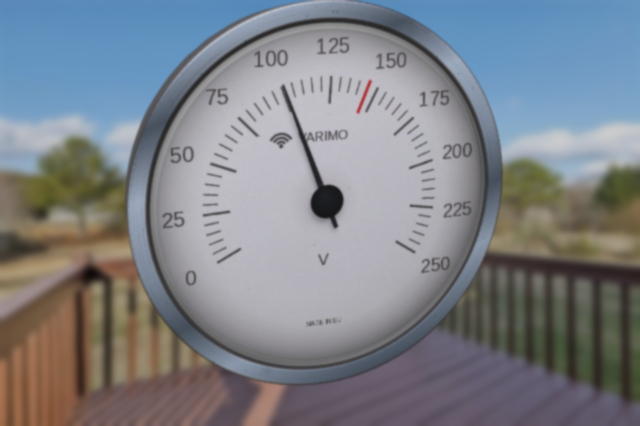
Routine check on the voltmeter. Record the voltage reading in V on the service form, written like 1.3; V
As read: 100; V
